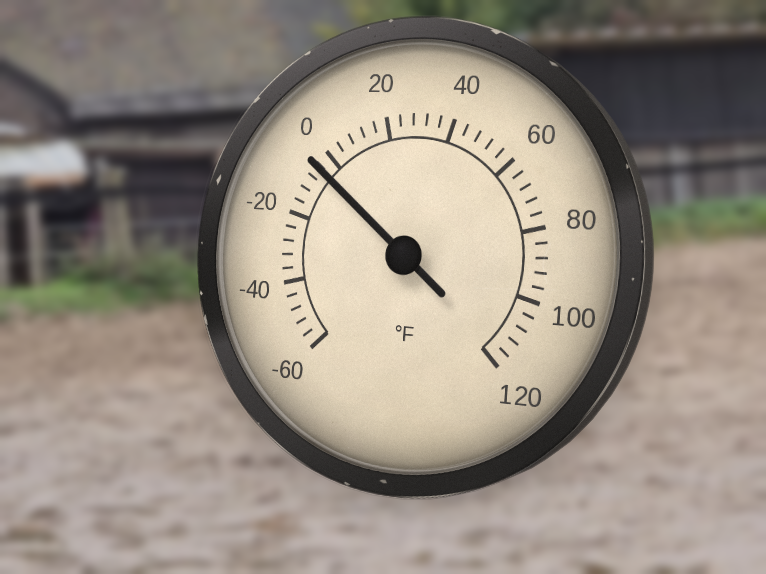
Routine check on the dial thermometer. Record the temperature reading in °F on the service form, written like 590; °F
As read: -4; °F
